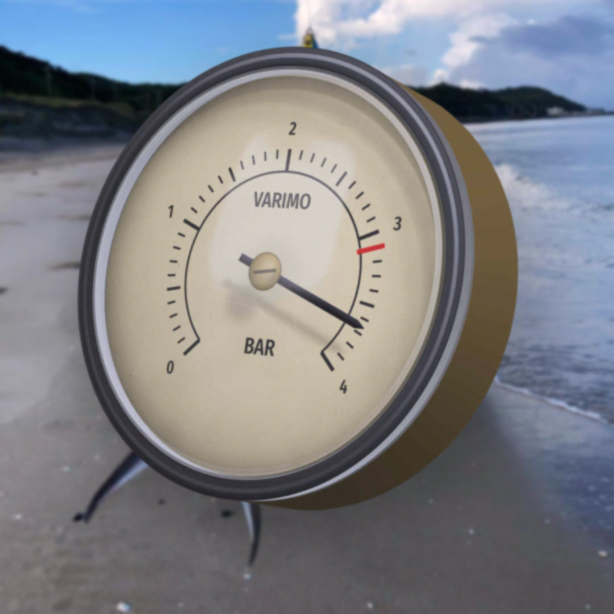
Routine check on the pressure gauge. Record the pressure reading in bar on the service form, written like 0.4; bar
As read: 3.65; bar
